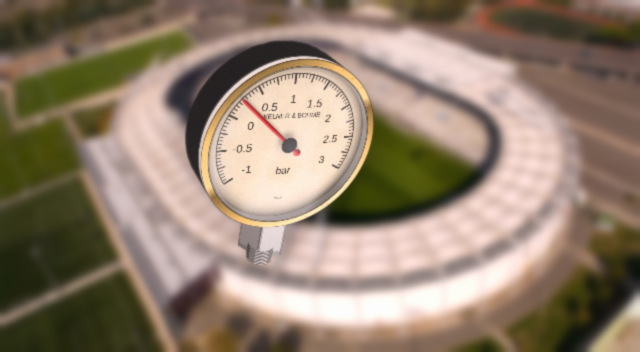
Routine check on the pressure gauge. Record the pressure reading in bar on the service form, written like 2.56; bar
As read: 0.25; bar
